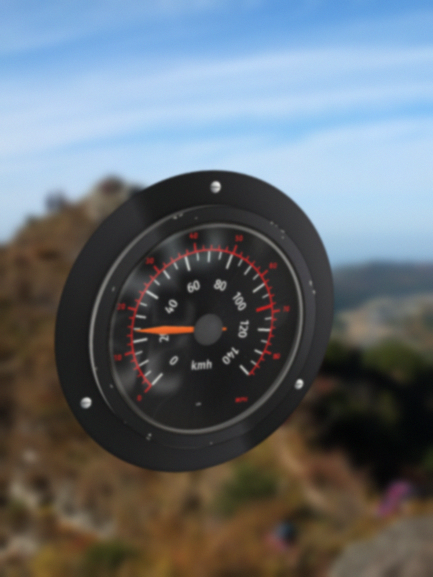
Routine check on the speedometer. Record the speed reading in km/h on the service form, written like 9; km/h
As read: 25; km/h
